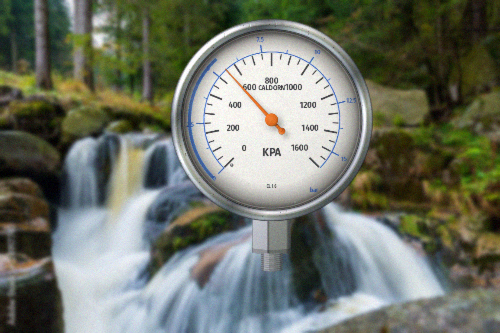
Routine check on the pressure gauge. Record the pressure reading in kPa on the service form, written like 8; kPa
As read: 550; kPa
